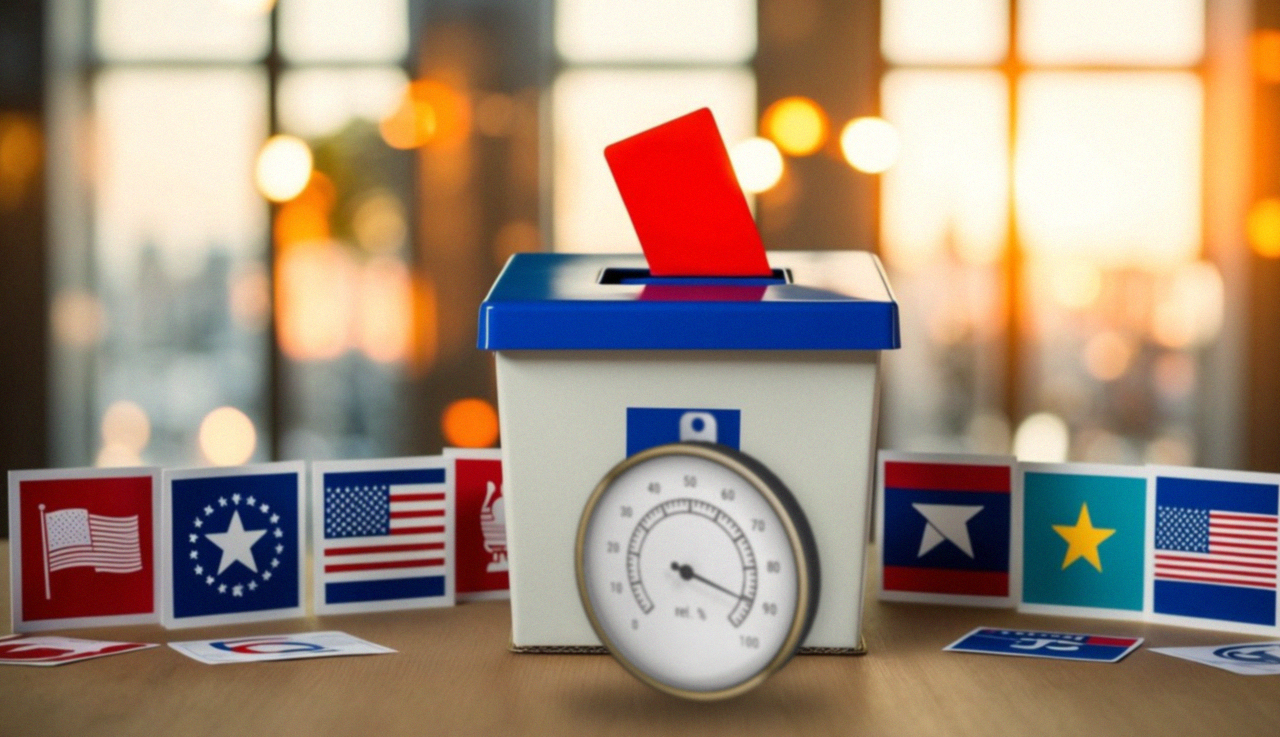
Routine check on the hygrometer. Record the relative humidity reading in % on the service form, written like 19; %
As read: 90; %
